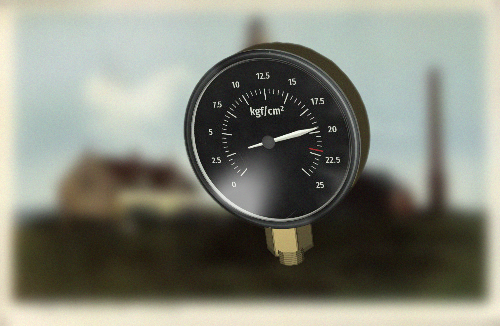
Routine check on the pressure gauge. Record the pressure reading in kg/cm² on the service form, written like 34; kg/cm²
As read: 19.5; kg/cm²
